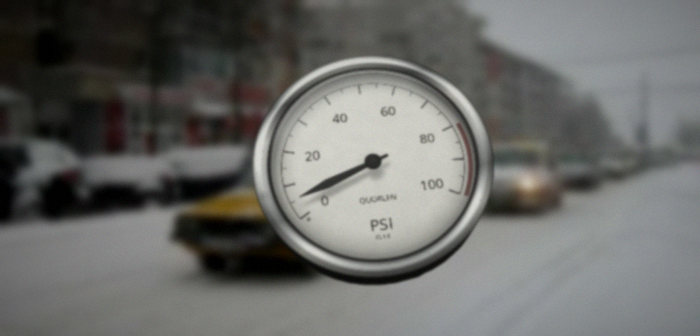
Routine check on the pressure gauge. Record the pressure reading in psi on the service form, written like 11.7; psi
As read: 5; psi
